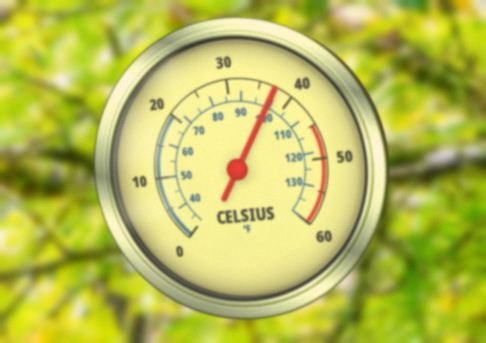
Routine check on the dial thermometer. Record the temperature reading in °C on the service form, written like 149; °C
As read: 37.5; °C
